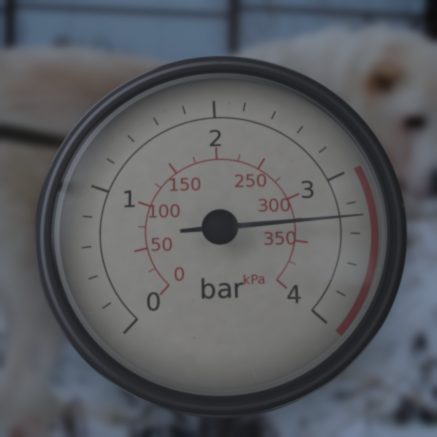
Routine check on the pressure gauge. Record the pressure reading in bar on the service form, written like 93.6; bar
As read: 3.3; bar
